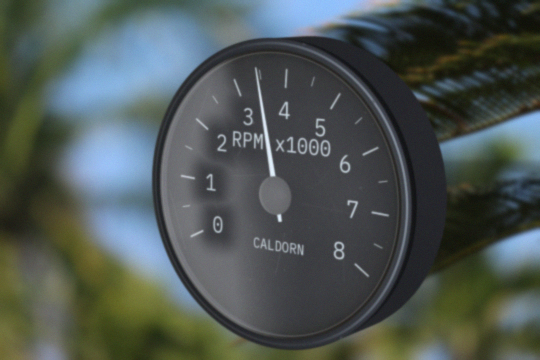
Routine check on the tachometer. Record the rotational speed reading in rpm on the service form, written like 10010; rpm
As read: 3500; rpm
